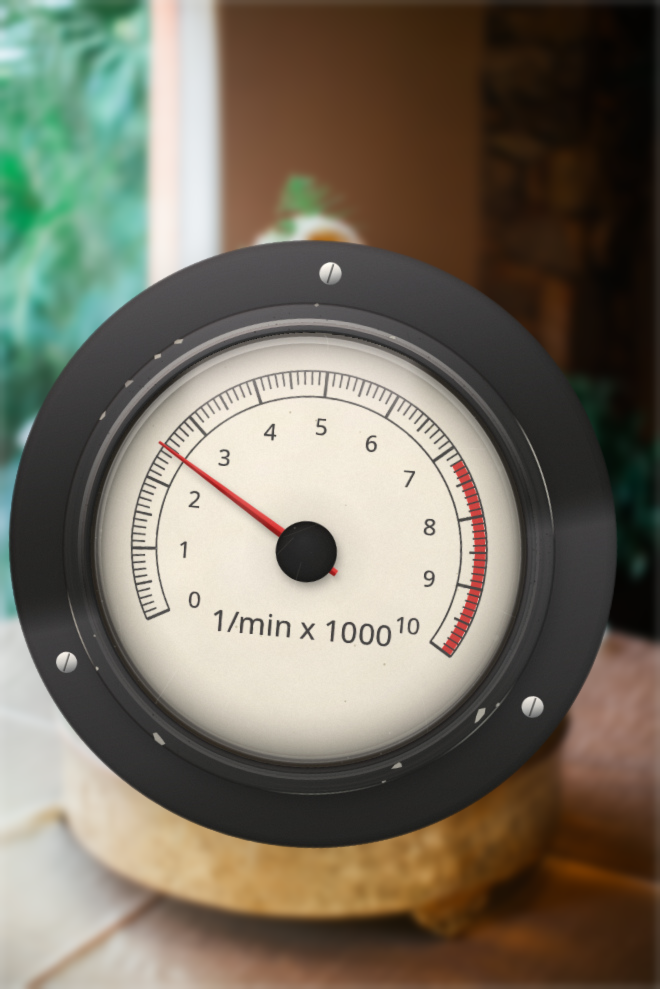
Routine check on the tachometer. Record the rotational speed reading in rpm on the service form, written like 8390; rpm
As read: 2500; rpm
